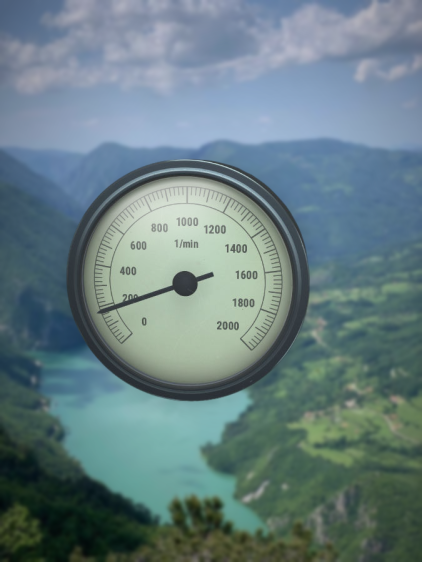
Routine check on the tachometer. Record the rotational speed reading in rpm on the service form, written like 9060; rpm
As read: 180; rpm
